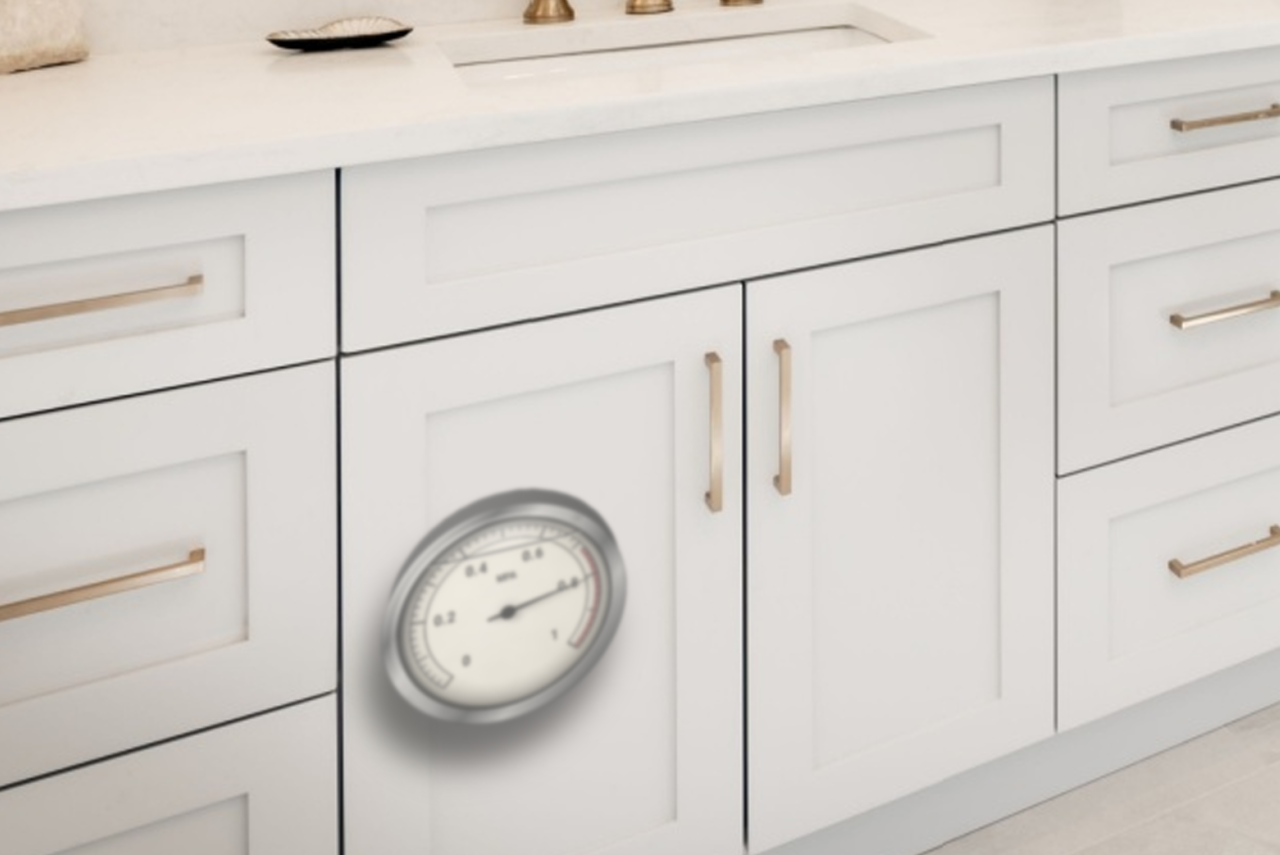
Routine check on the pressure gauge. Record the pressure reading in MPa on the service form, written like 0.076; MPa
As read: 0.8; MPa
